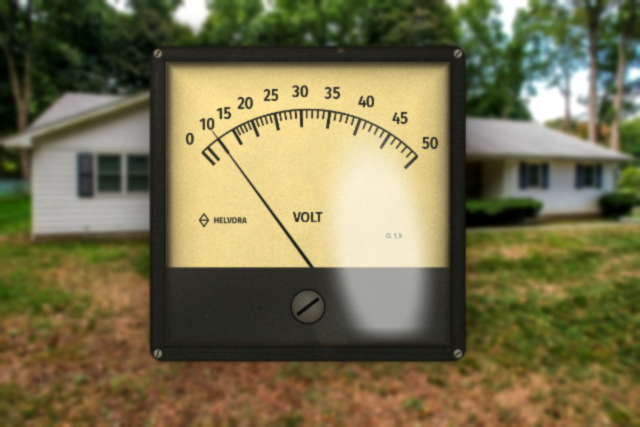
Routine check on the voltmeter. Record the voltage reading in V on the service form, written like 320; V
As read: 10; V
